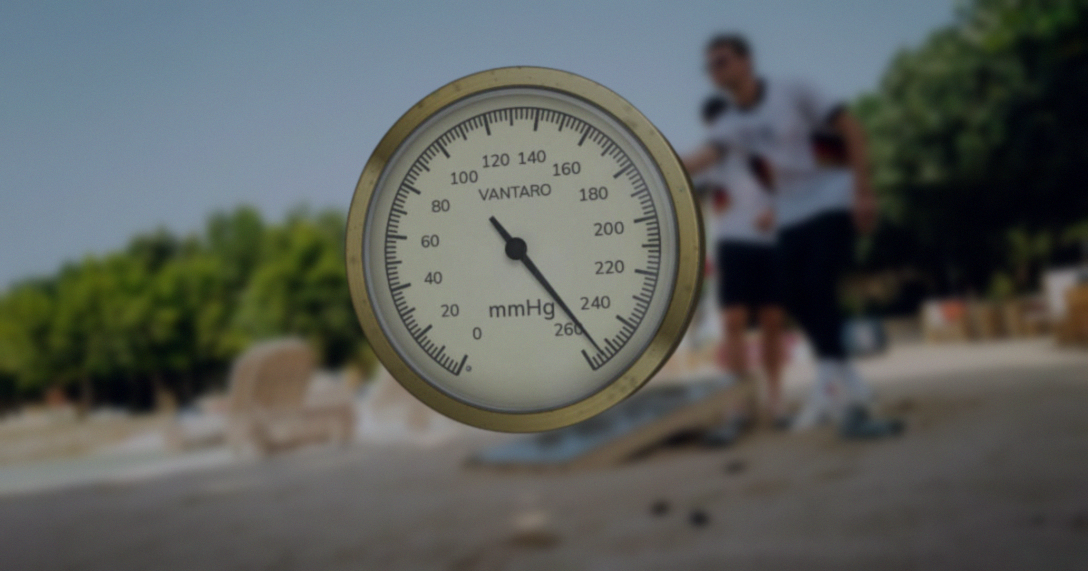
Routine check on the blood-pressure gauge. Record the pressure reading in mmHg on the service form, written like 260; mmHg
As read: 254; mmHg
